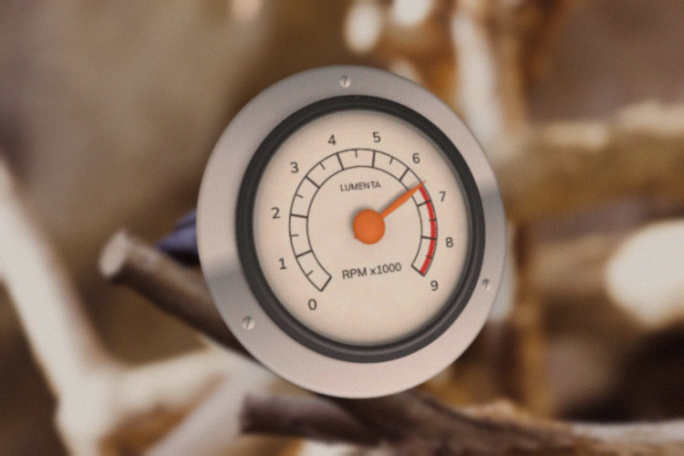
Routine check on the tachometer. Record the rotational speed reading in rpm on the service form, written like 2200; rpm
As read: 6500; rpm
